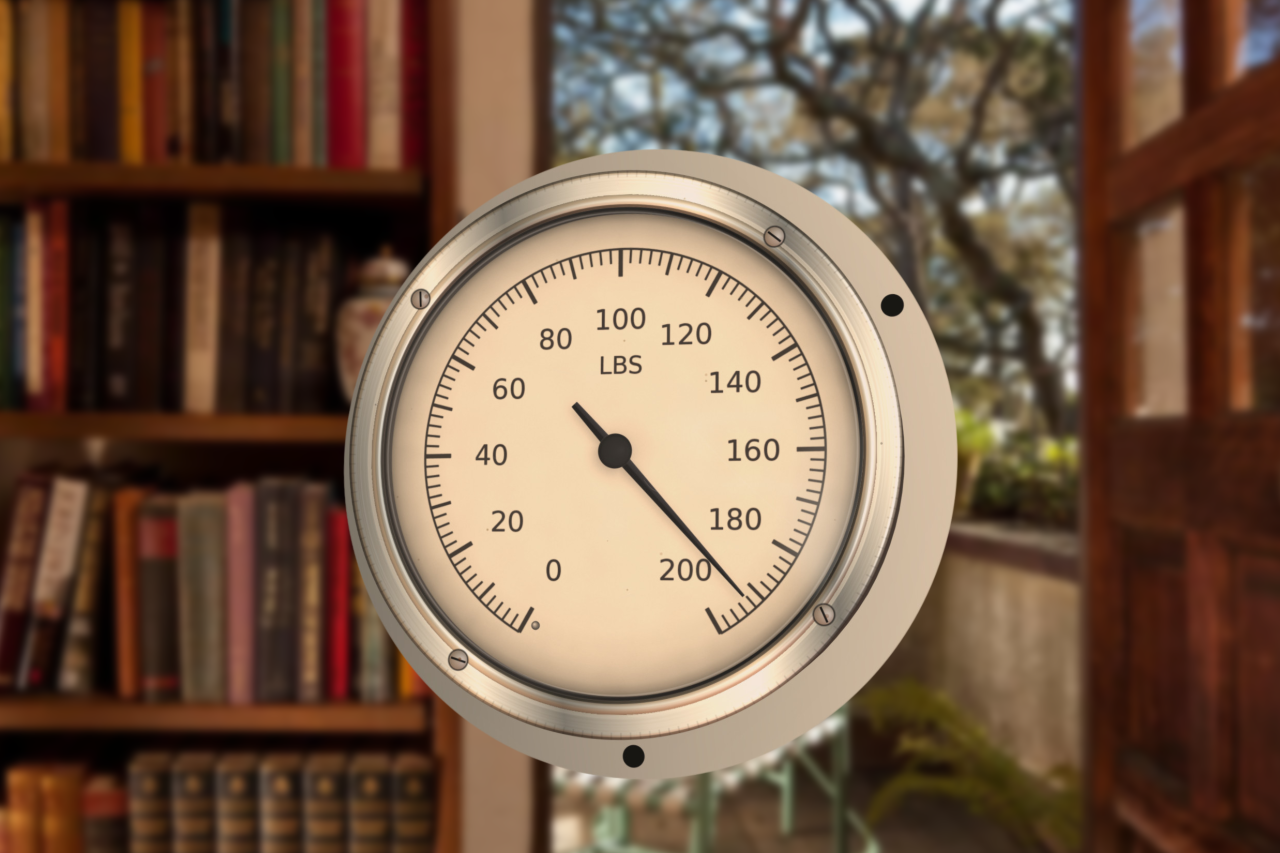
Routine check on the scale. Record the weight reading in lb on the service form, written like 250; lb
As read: 192; lb
